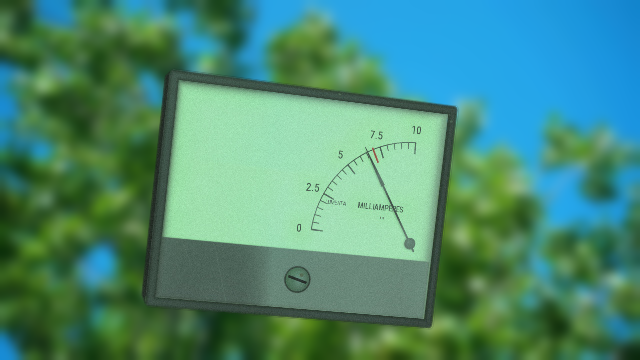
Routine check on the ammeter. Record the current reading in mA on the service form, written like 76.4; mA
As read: 6.5; mA
